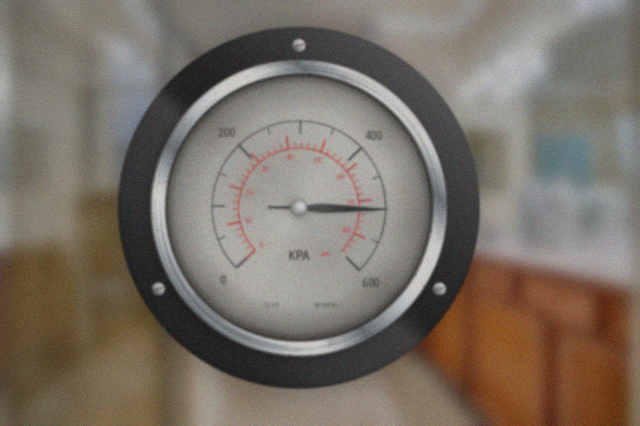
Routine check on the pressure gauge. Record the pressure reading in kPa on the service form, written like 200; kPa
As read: 500; kPa
